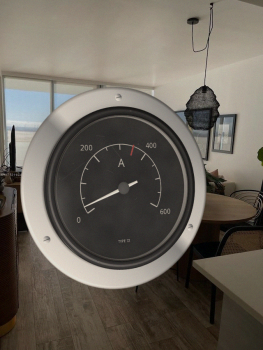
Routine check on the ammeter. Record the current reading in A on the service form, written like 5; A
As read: 25; A
